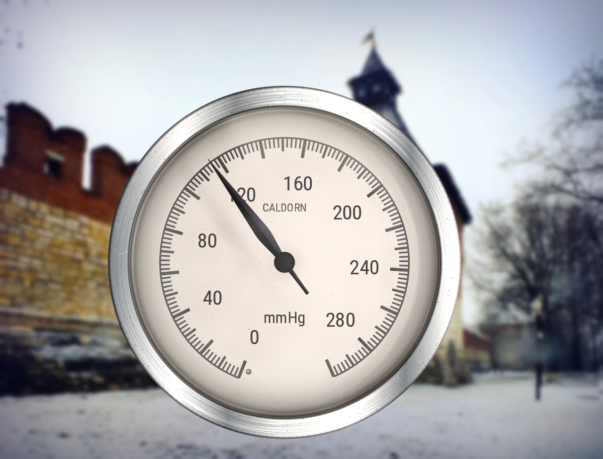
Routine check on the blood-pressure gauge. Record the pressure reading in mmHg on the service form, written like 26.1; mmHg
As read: 116; mmHg
